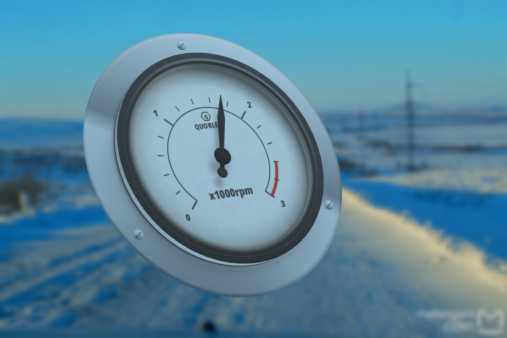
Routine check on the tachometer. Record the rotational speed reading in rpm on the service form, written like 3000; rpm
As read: 1700; rpm
